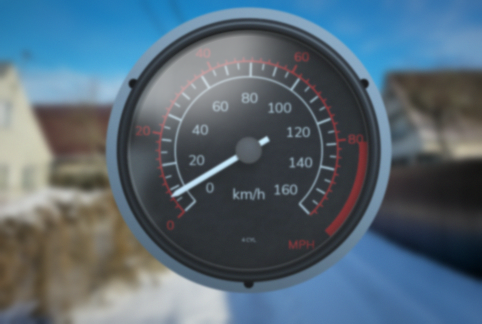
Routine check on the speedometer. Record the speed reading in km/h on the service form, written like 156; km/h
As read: 7.5; km/h
